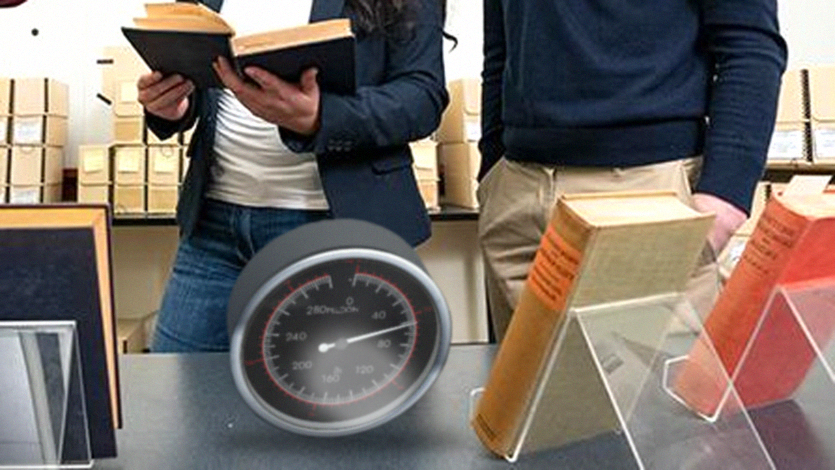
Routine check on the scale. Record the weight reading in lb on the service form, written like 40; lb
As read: 60; lb
